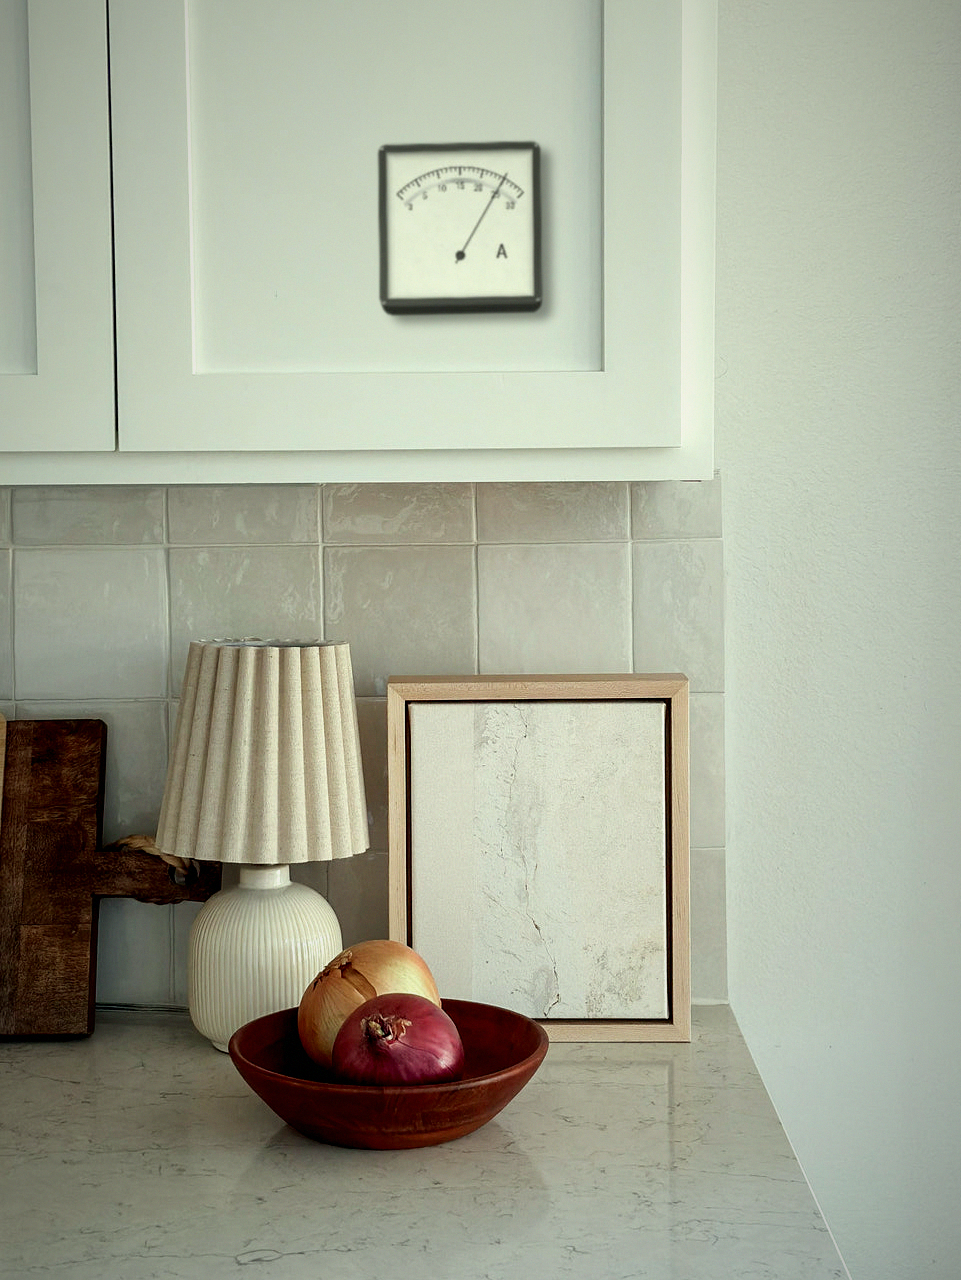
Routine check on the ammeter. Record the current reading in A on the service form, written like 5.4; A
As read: 25; A
